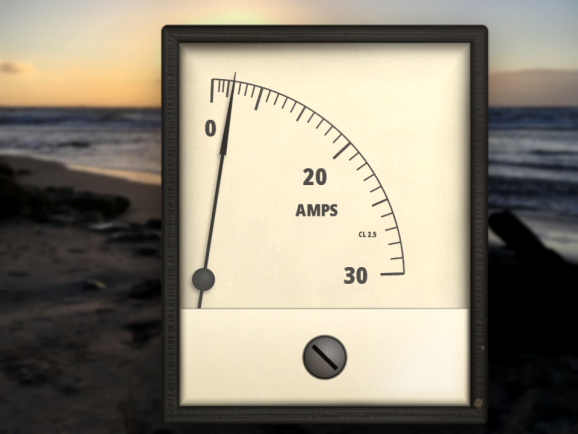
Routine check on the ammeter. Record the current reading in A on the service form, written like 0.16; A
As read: 6; A
